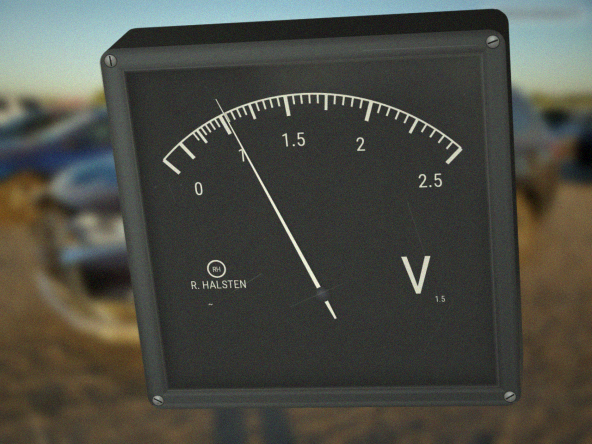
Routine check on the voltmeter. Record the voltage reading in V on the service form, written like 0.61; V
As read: 1.05; V
